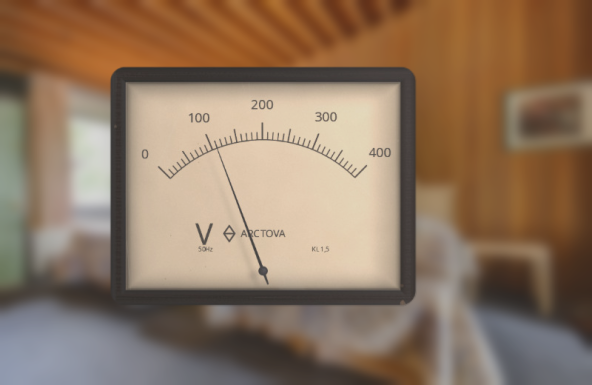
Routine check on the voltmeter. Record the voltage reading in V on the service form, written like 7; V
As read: 110; V
